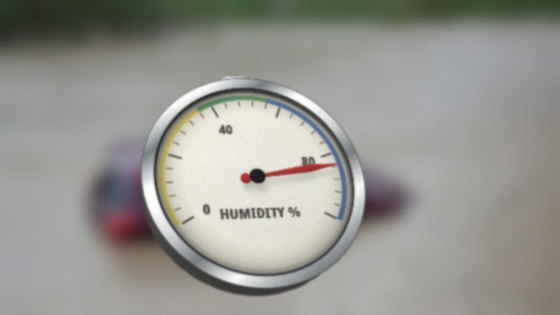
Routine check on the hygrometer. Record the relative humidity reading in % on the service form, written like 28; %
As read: 84; %
